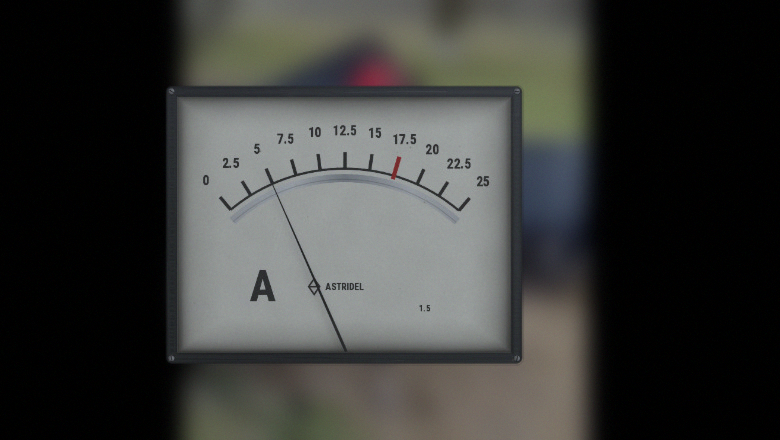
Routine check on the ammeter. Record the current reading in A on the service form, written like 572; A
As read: 5; A
